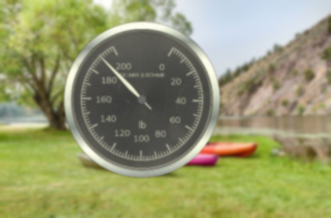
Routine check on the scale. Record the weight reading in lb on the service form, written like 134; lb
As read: 190; lb
